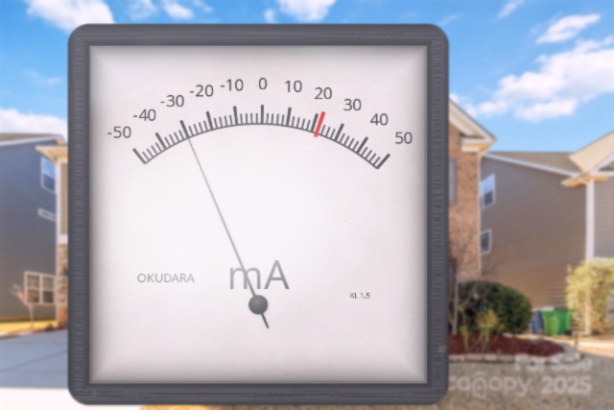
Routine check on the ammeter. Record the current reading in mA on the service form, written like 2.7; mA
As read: -30; mA
